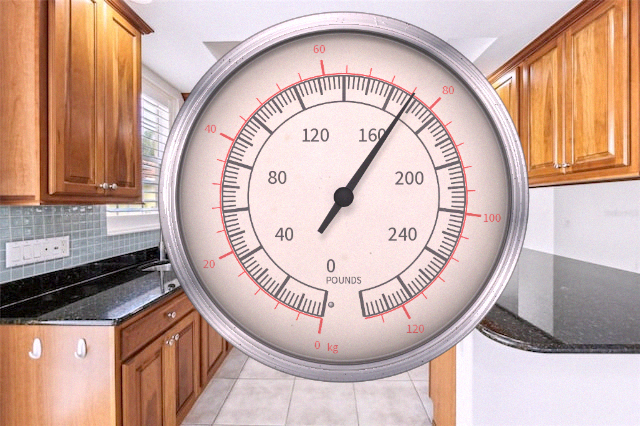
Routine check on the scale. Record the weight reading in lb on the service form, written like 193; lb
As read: 168; lb
